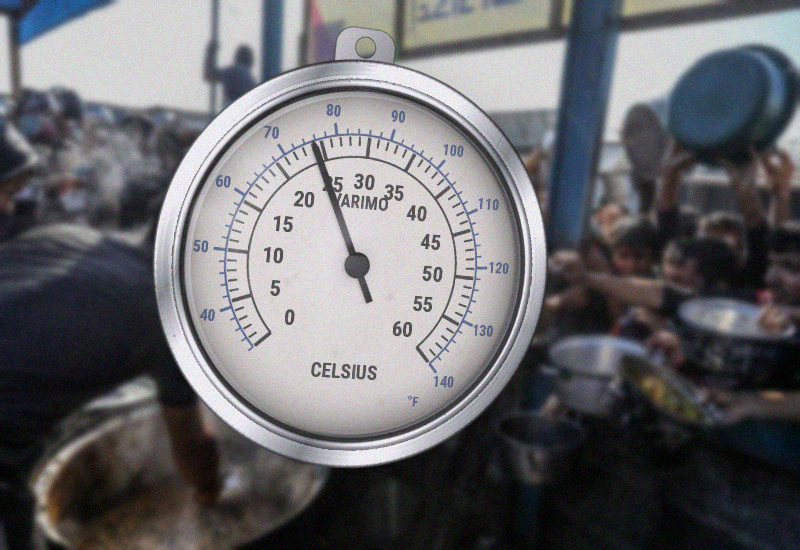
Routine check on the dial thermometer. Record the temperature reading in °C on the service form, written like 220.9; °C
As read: 24; °C
